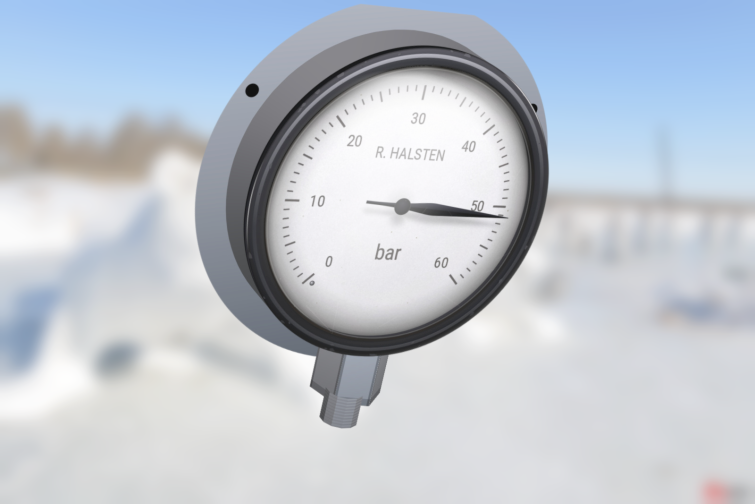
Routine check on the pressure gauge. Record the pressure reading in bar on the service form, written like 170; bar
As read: 51; bar
